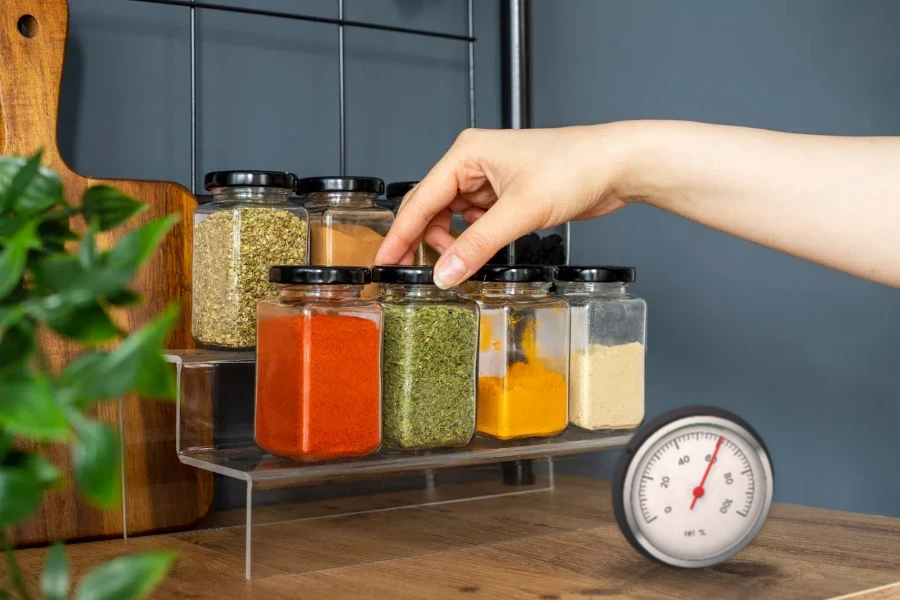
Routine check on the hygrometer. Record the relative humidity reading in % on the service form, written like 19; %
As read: 60; %
